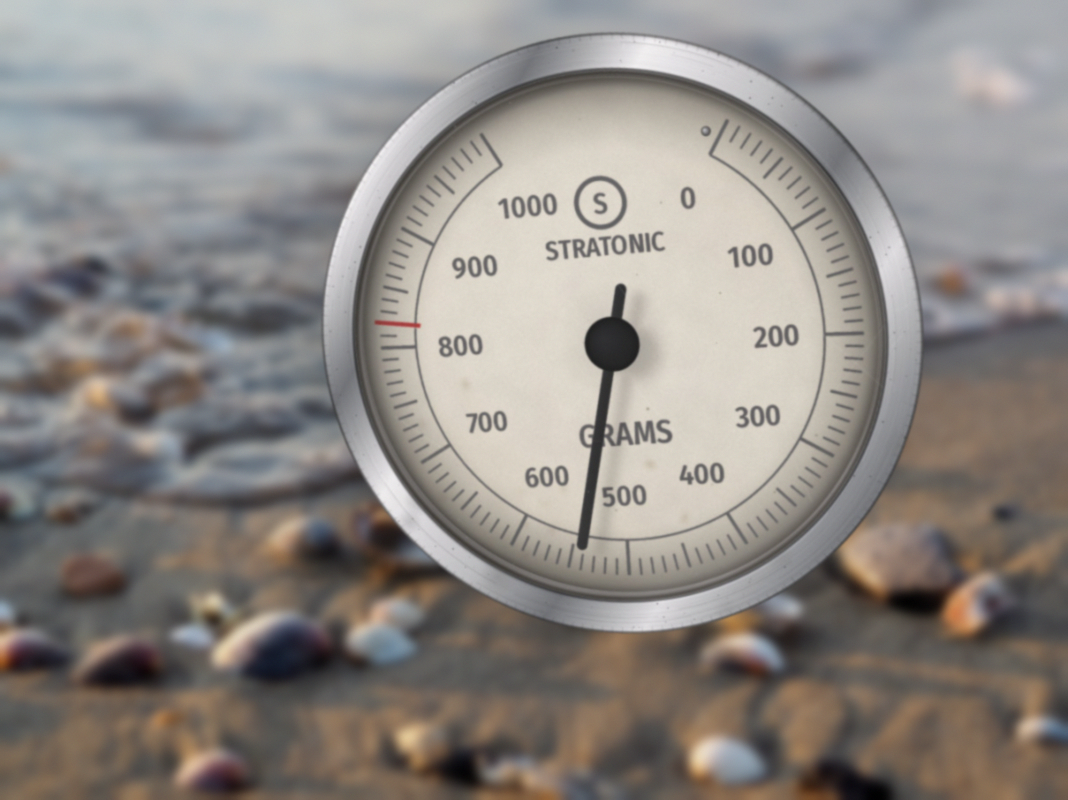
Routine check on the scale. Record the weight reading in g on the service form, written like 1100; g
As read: 540; g
